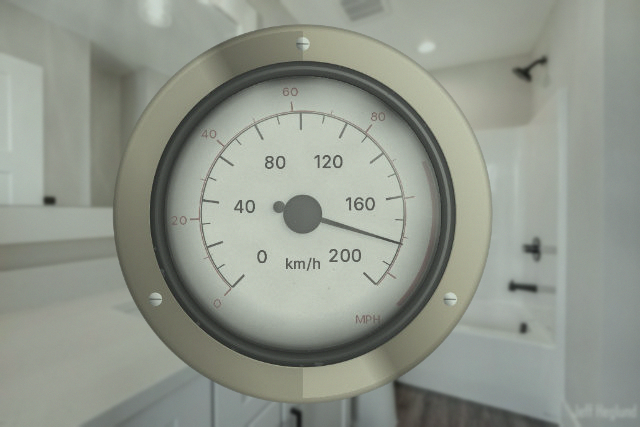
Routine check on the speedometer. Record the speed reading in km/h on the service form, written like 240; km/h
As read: 180; km/h
